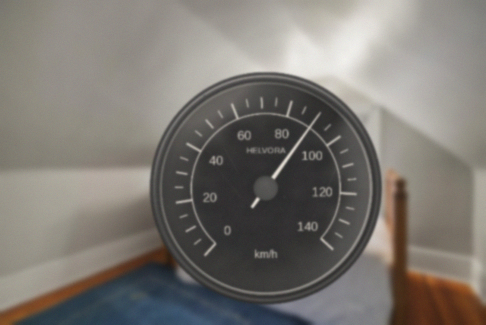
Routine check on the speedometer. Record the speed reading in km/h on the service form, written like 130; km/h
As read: 90; km/h
